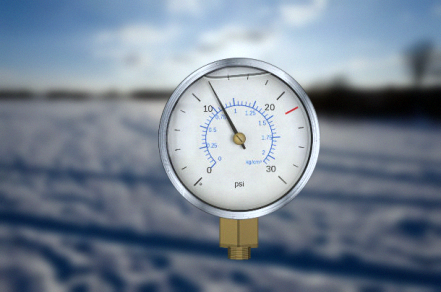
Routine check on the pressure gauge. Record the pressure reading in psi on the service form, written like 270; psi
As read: 12; psi
